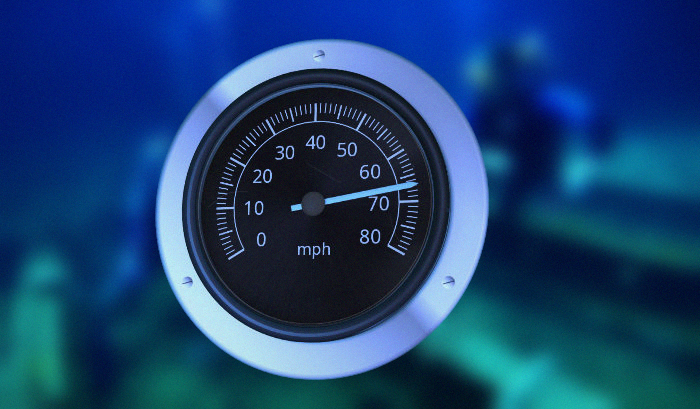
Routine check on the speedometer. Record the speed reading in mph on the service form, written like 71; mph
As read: 67; mph
